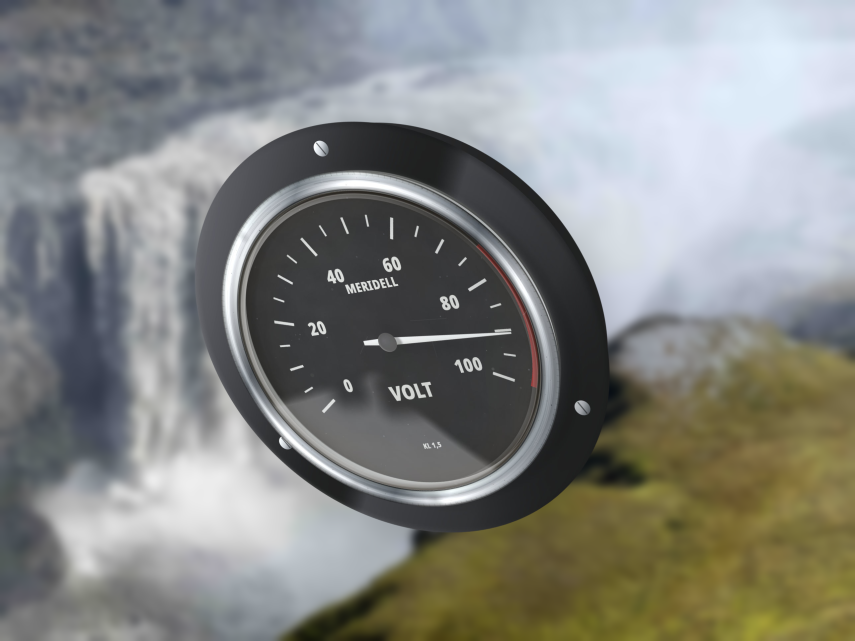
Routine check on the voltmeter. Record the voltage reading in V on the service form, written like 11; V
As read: 90; V
